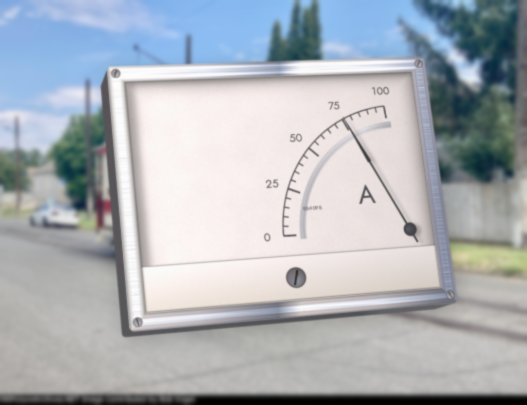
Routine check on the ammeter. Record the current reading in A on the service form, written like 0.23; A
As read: 75; A
